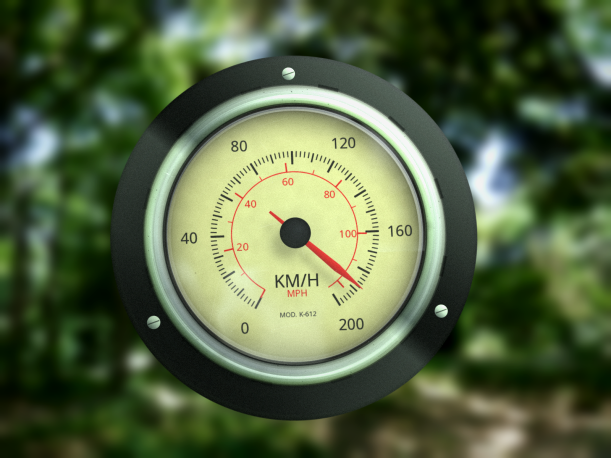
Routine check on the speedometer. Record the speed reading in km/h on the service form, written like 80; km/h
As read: 188; km/h
